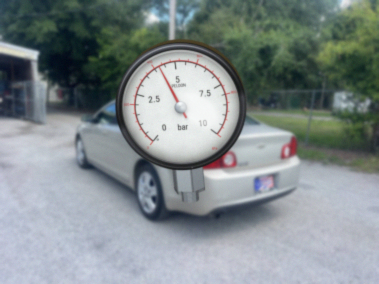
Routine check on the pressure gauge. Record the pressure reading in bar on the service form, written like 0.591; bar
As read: 4.25; bar
